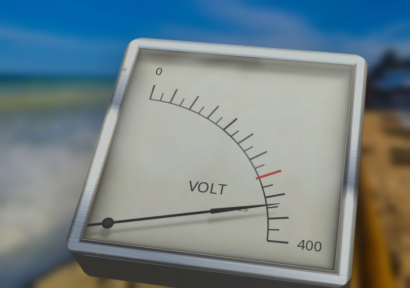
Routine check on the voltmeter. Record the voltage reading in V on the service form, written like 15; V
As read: 340; V
